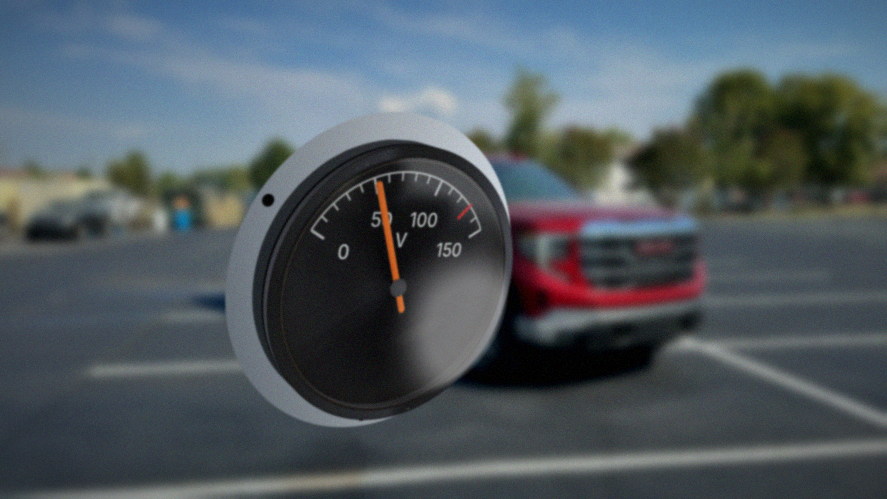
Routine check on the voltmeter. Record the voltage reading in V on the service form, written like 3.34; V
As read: 50; V
